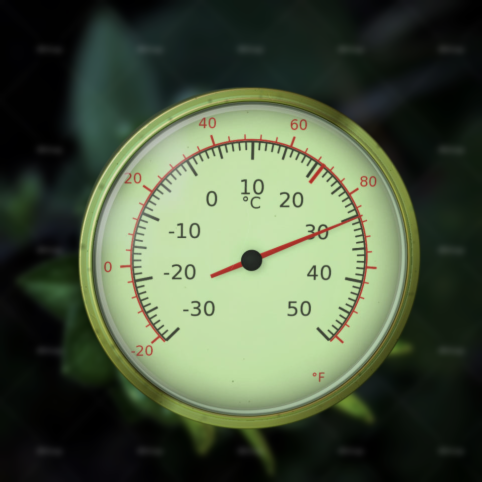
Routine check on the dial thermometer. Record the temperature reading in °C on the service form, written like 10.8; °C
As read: 30; °C
